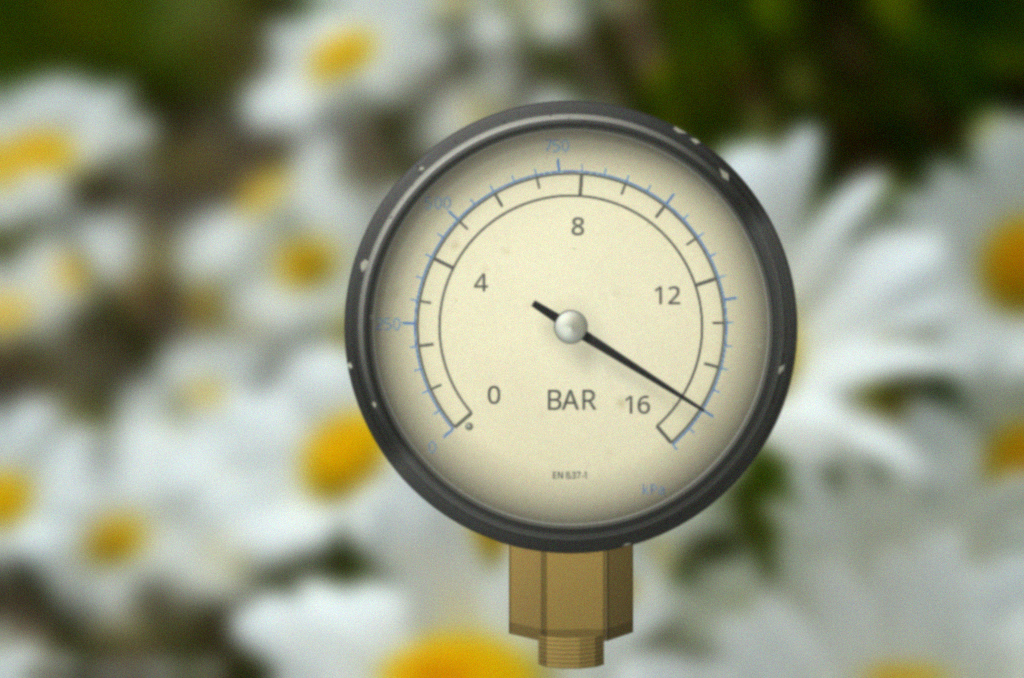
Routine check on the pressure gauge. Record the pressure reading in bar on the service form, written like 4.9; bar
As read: 15; bar
